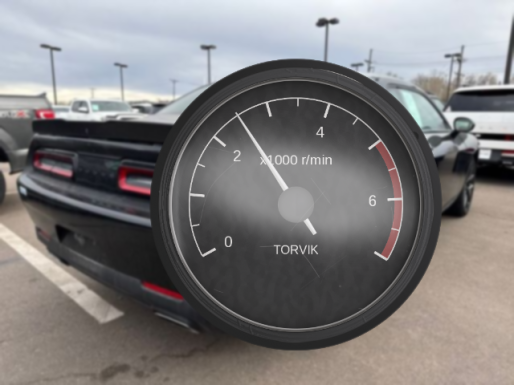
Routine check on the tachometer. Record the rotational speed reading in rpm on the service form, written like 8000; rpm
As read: 2500; rpm
